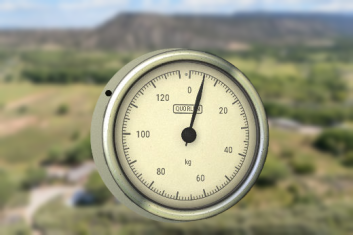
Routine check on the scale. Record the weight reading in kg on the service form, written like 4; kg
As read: 5; kg
